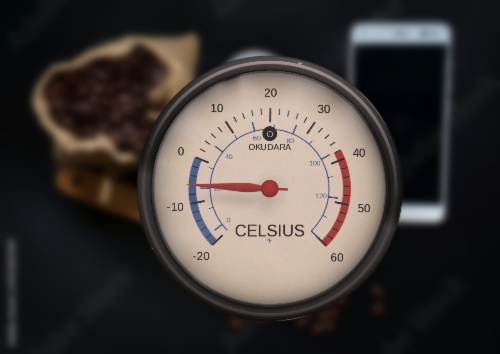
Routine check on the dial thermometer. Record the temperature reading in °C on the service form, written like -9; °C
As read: -6; °C
